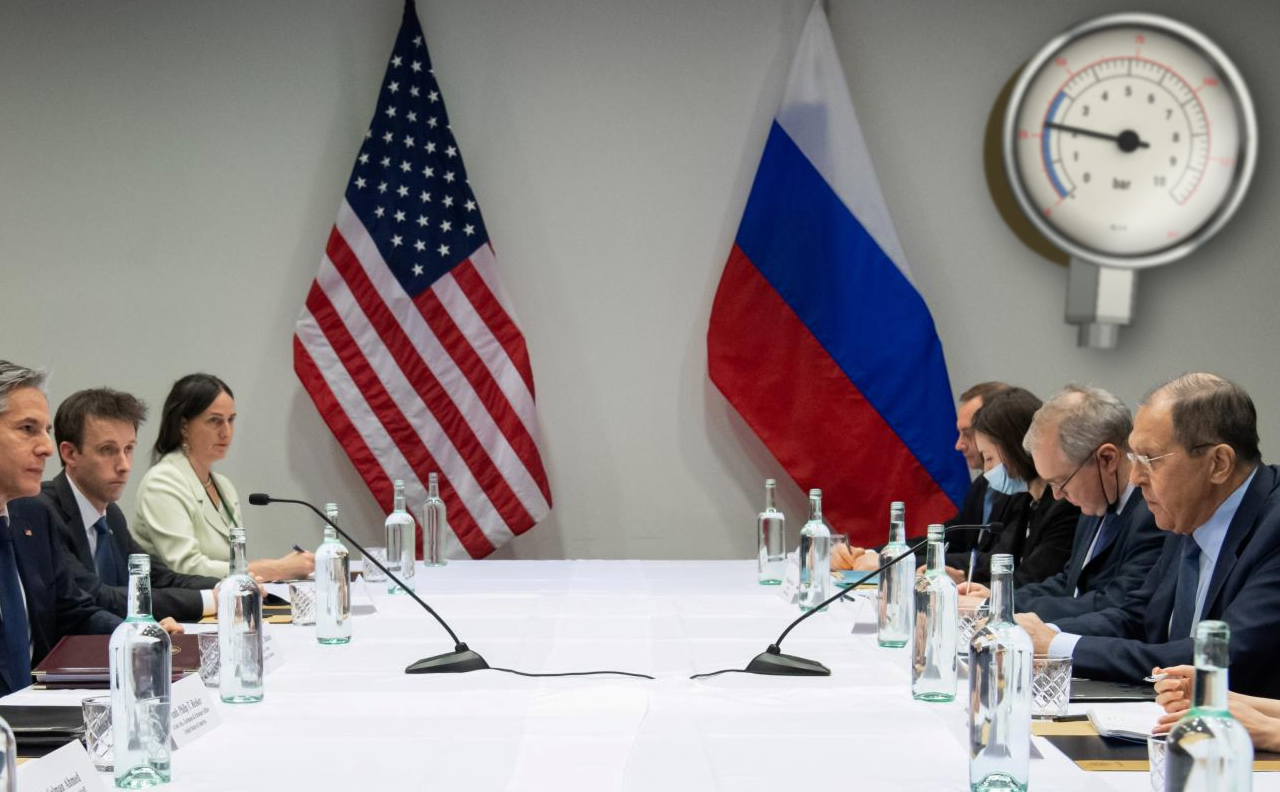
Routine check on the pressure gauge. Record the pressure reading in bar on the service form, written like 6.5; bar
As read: 2; bar
